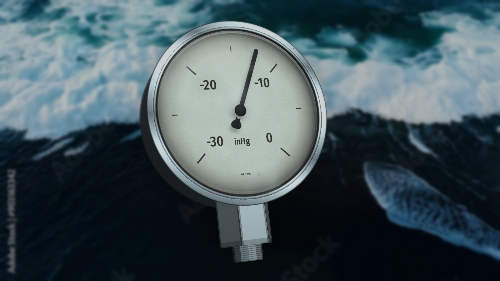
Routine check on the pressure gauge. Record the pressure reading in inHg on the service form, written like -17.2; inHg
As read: -12.5; inHg
